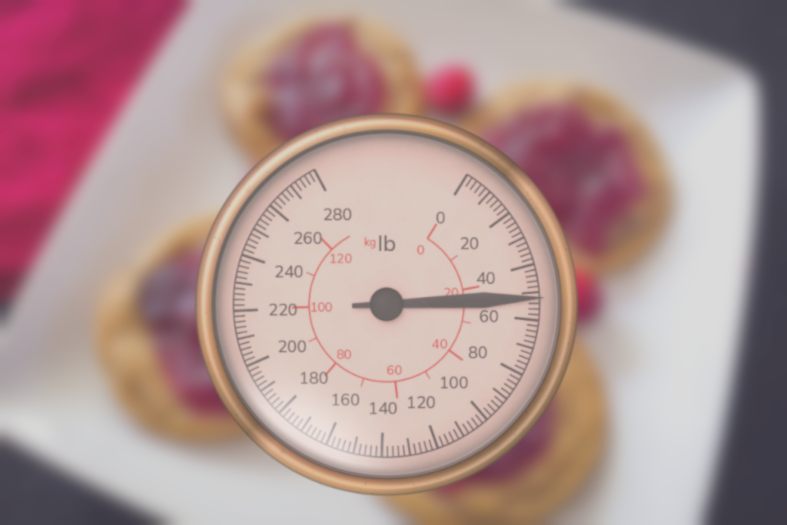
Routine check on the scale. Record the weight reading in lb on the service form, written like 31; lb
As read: 52; lb
